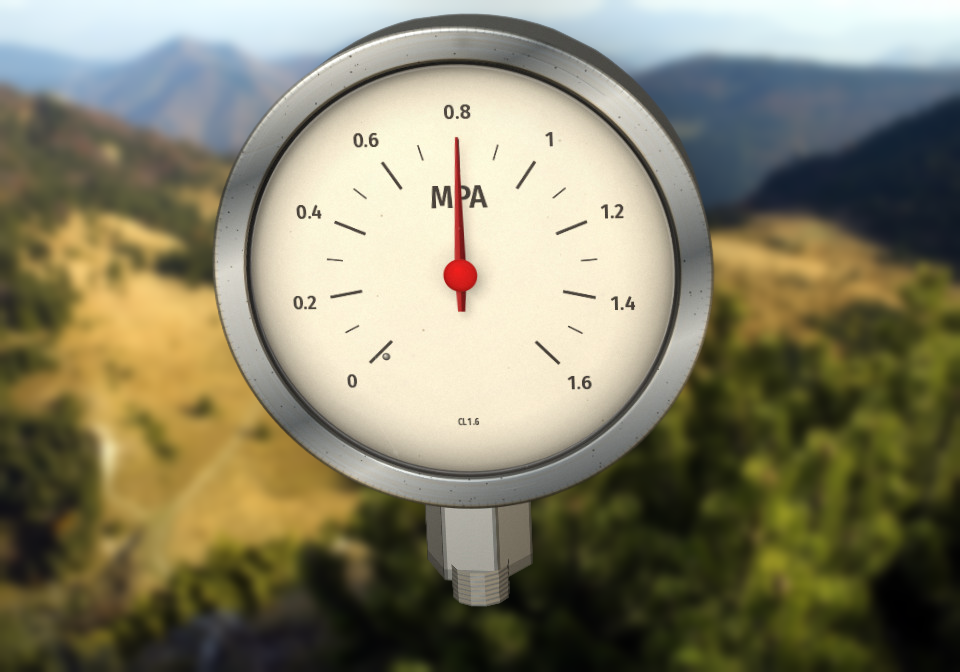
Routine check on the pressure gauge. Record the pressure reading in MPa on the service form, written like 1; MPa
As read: 0.8; MPa
